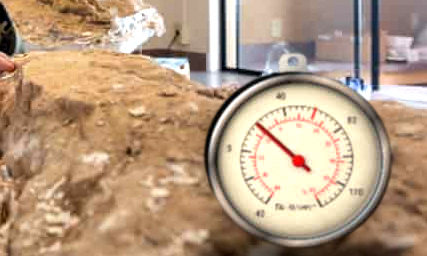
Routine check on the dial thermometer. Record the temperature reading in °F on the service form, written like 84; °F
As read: 20; °F
